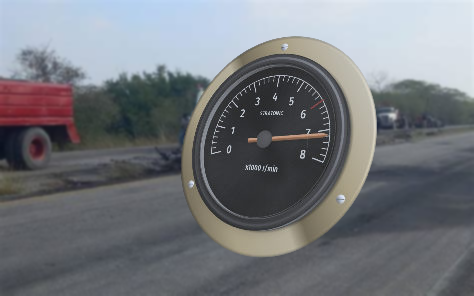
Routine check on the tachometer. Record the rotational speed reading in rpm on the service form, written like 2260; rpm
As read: 7200; rpm
